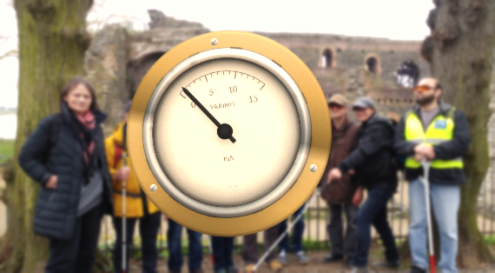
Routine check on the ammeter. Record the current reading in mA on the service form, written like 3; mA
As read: 1; mA
